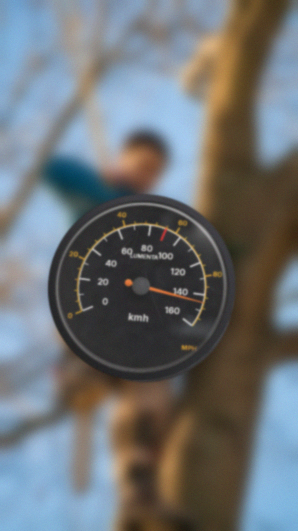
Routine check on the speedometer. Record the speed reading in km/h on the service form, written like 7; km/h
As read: 145; km/h
